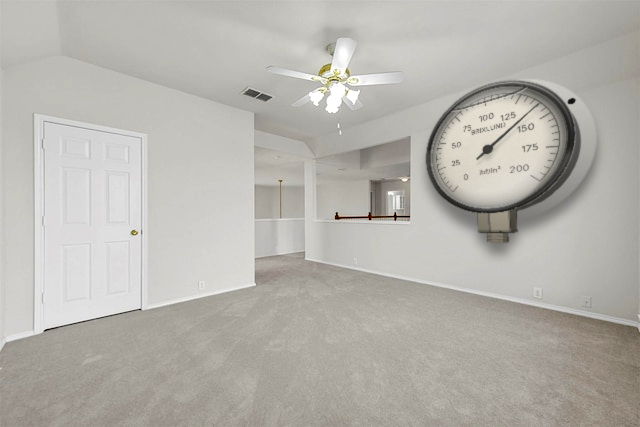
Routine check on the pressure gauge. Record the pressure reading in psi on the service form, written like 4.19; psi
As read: 140; psi
